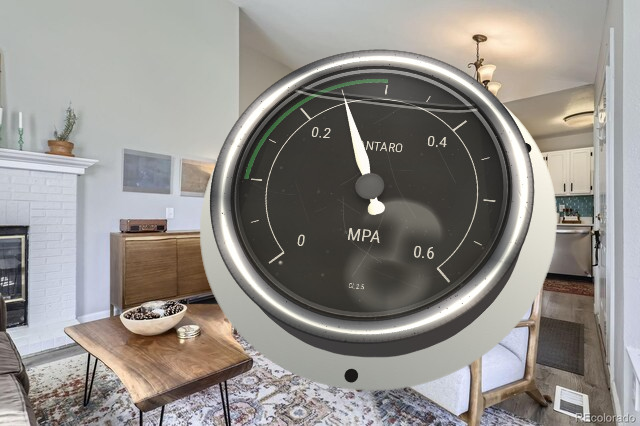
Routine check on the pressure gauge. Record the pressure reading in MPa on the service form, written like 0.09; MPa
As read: 0.25; MPa
